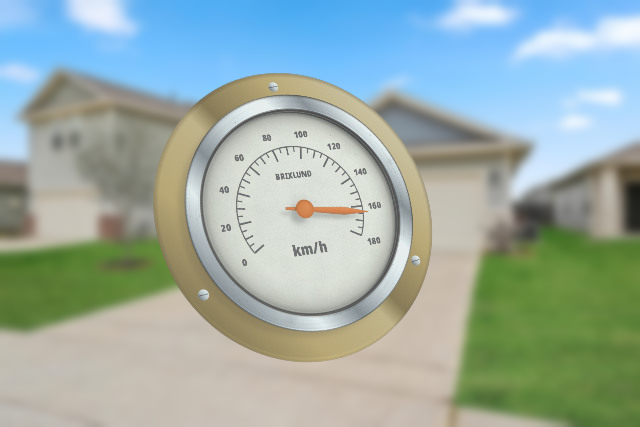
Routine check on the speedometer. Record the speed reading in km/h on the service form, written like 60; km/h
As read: 165; km/h
